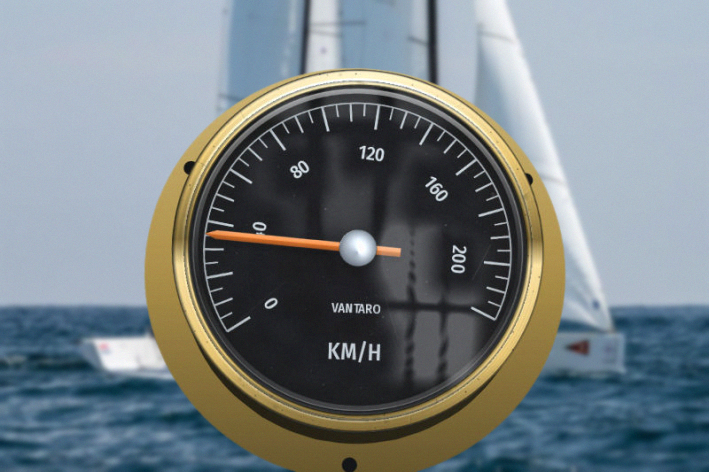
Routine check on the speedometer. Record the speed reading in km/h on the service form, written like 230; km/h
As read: 35; km/h
